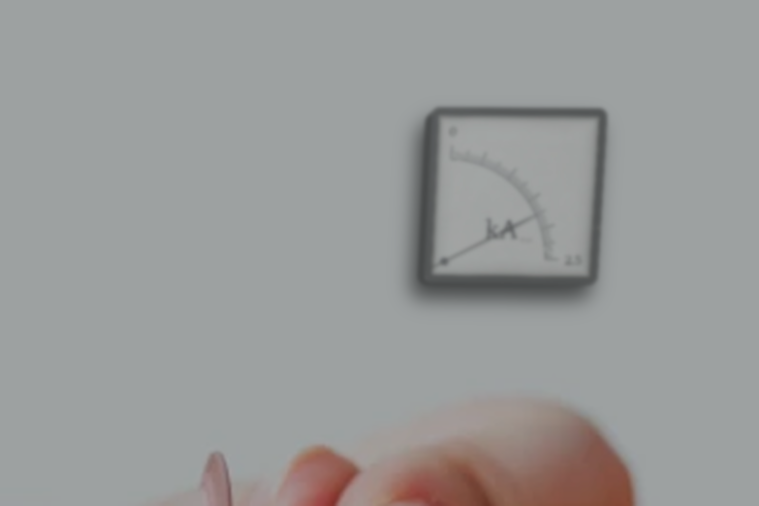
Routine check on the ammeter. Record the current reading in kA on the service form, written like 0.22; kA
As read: 1.75; kA
